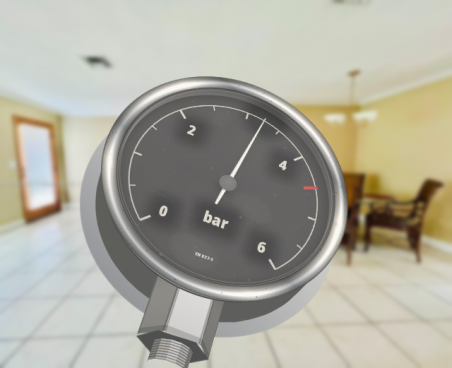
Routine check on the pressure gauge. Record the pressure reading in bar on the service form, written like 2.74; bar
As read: 3.25; bar
